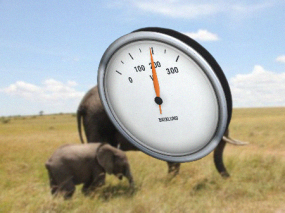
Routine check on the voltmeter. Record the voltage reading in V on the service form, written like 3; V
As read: 200; V
